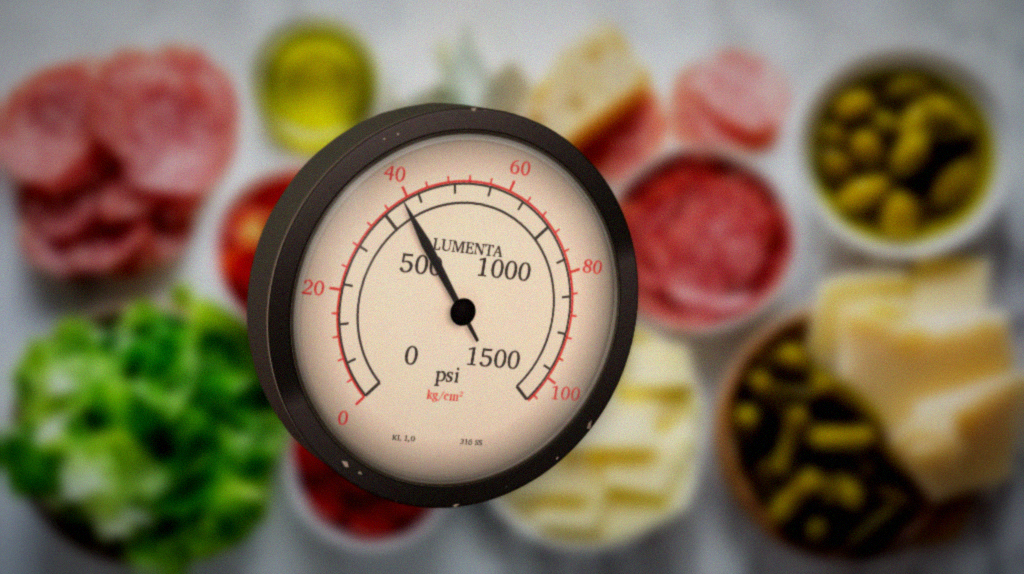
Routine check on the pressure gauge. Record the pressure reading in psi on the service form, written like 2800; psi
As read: 550; psi
